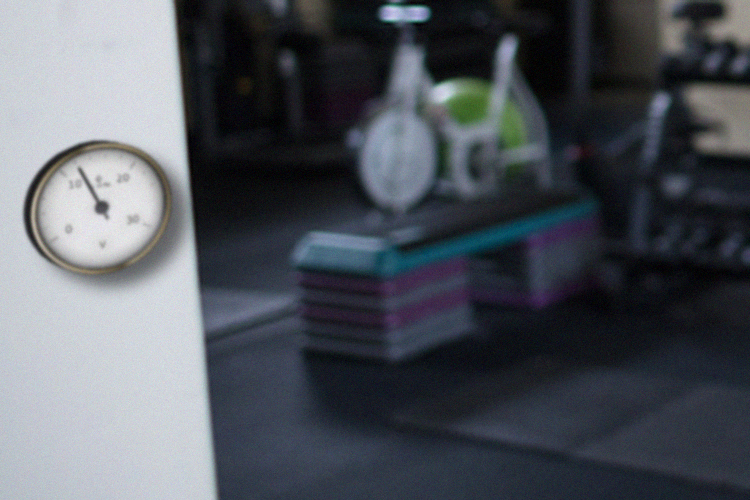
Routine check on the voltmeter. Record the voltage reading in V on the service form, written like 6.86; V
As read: 12; V
